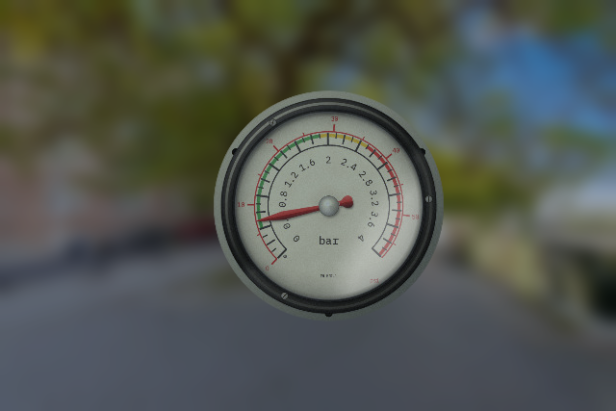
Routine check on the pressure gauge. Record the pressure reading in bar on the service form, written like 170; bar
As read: 0.5; bar
